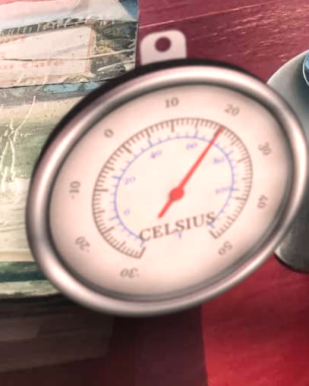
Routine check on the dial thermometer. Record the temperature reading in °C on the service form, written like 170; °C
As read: 20; °C
